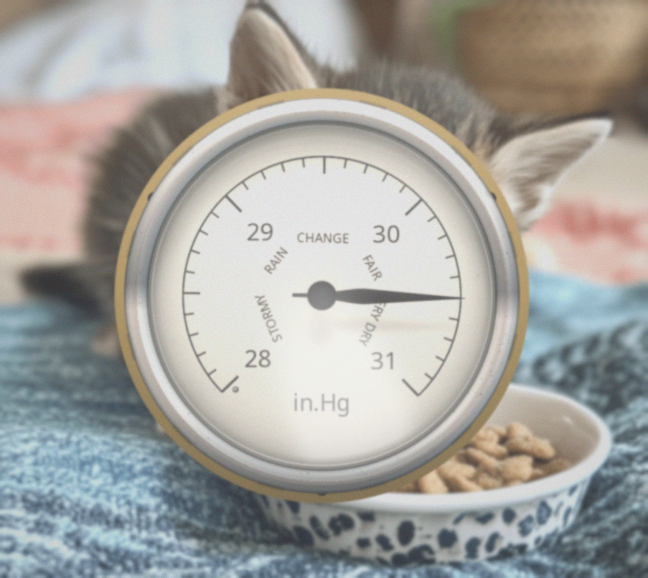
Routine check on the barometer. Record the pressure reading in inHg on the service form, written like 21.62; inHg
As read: 30.5; inHg
